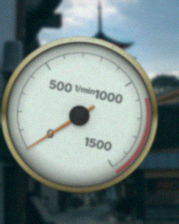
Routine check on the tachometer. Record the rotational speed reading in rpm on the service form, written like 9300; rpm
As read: 0; rpm
